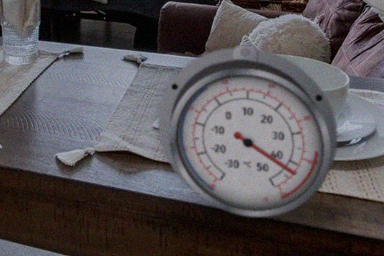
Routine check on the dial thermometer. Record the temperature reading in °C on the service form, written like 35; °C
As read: 42.5; °C
